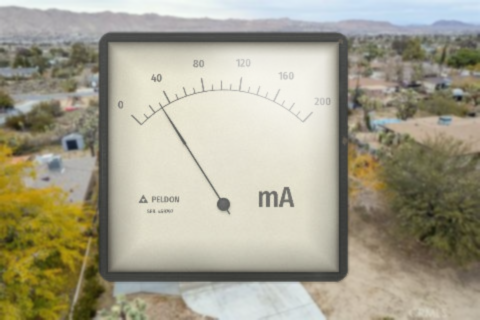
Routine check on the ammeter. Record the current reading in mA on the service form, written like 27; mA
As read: 30; mA
